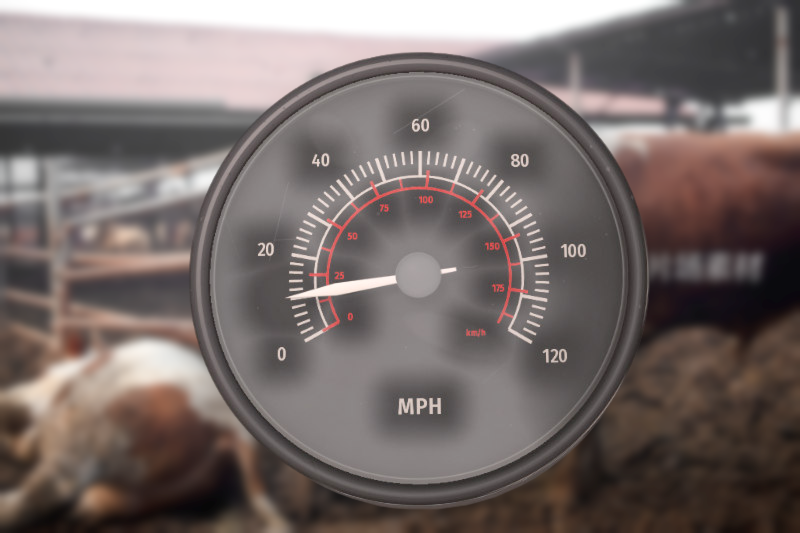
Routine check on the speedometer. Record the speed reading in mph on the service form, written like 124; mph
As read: 10; mph
